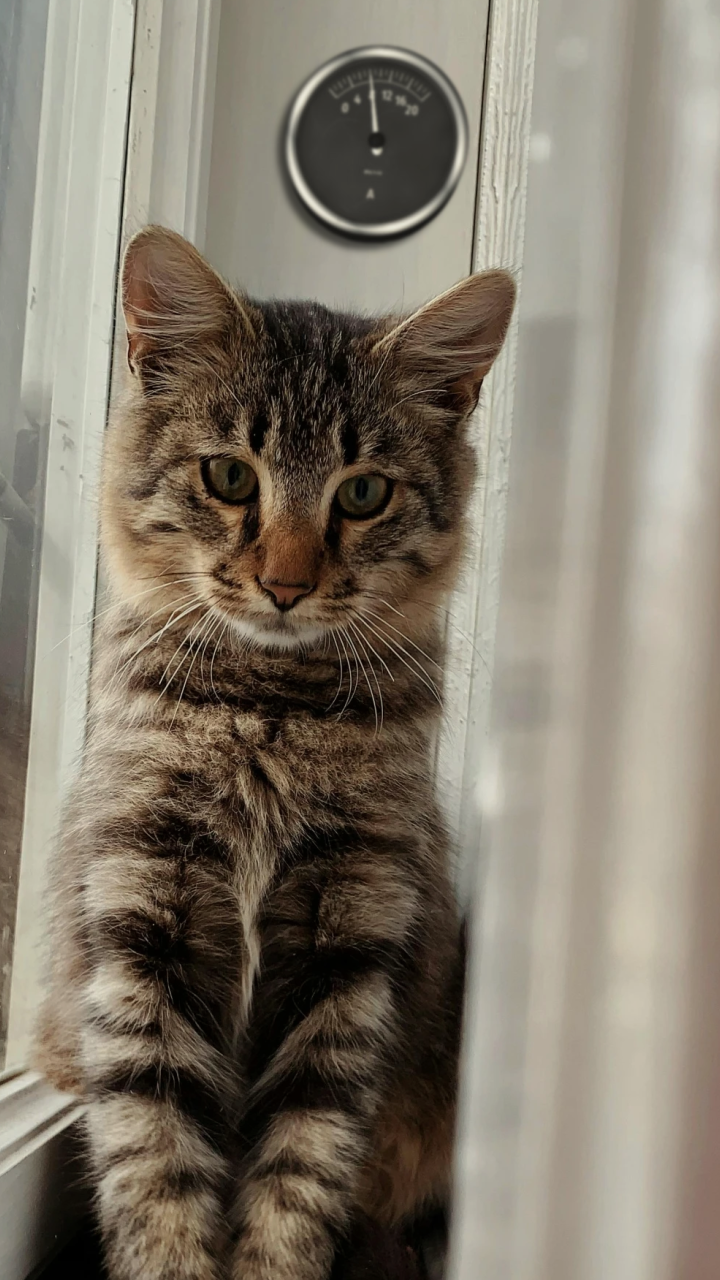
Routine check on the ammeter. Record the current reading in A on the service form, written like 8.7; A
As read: 8; A
